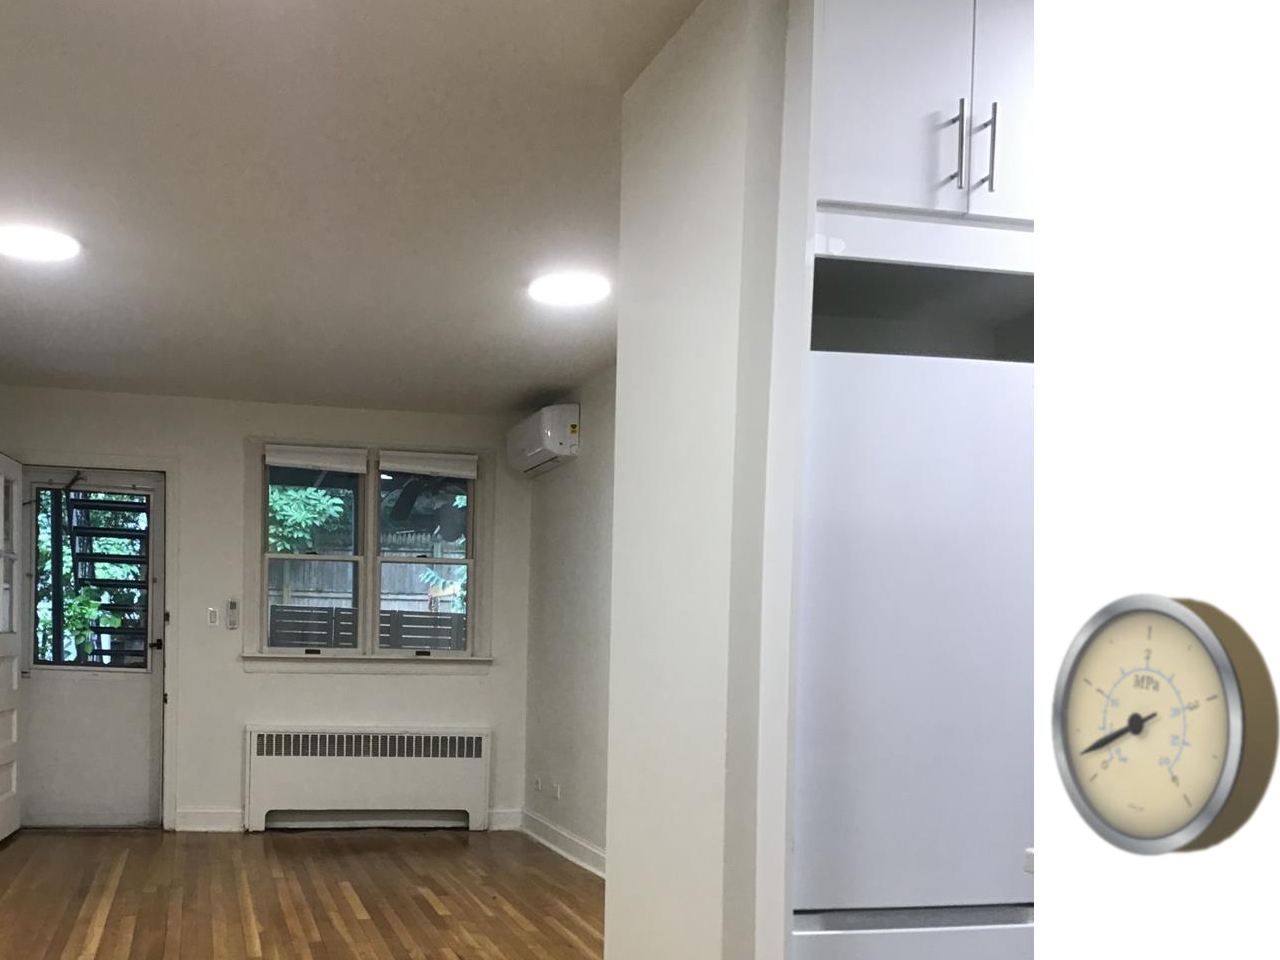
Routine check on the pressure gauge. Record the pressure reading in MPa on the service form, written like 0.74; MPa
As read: 0.25; MPa
